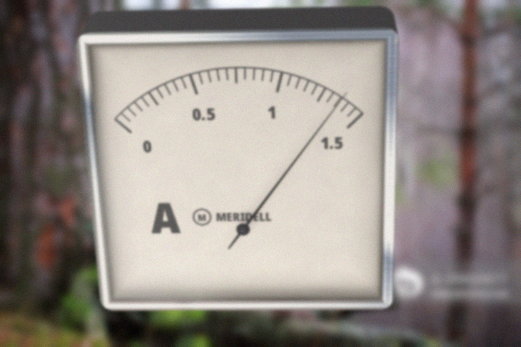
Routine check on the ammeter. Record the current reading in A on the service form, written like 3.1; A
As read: 1.35; A
